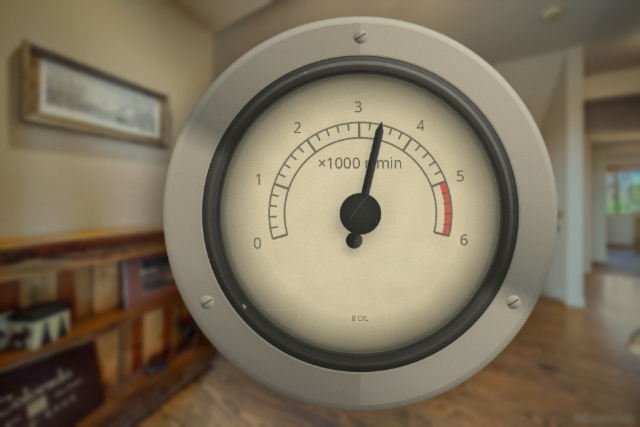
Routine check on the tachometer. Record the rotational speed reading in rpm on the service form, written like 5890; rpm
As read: 3400; rpm
